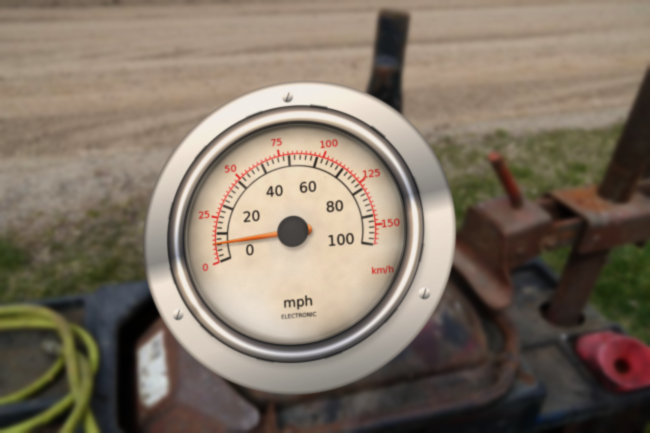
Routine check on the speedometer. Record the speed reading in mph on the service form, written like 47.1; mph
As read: 6; mph
